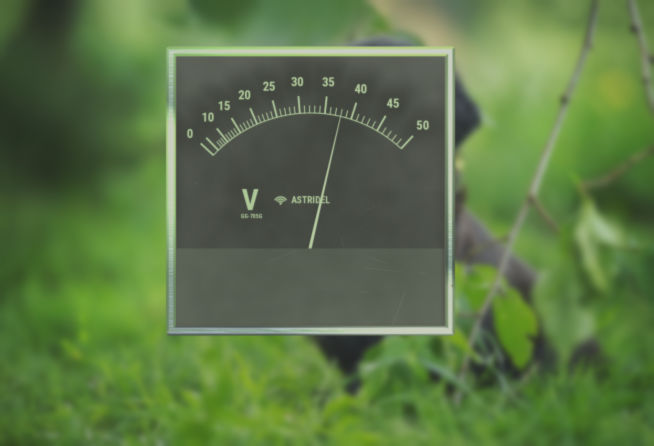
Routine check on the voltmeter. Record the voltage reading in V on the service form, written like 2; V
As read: 38; V
